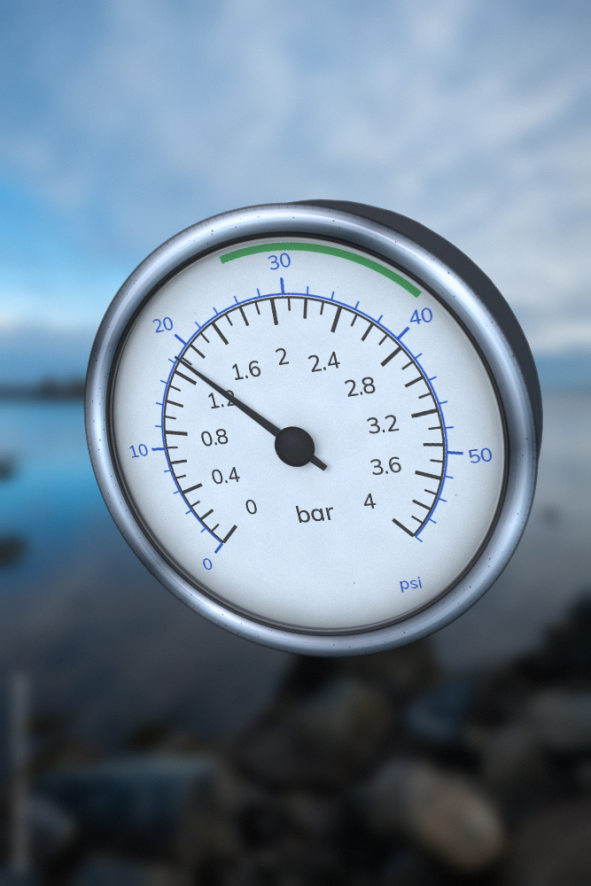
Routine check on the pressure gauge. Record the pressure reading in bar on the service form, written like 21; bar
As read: 1.3; bar
